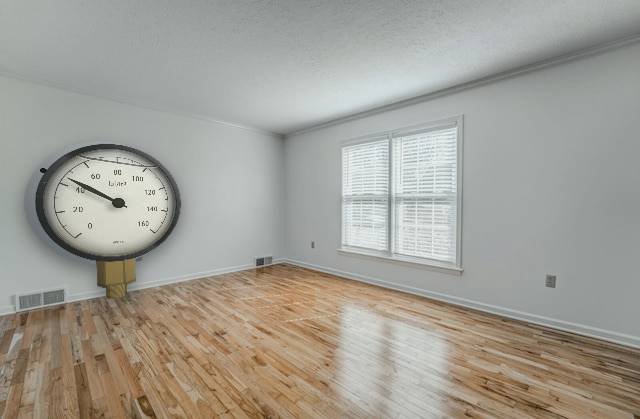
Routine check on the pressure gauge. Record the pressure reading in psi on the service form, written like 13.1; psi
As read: 45; psi
